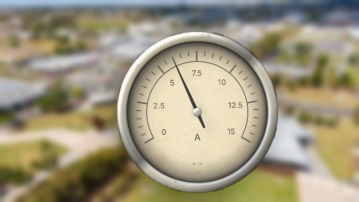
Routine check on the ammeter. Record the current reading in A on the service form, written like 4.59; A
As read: 6; A
